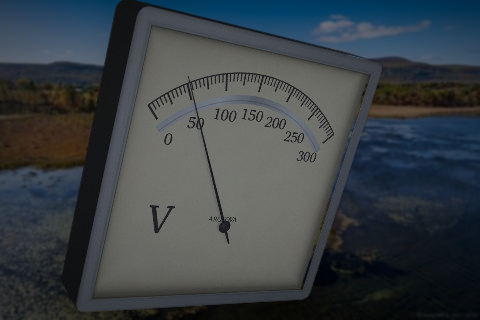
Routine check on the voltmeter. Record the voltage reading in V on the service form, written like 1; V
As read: 50; V
